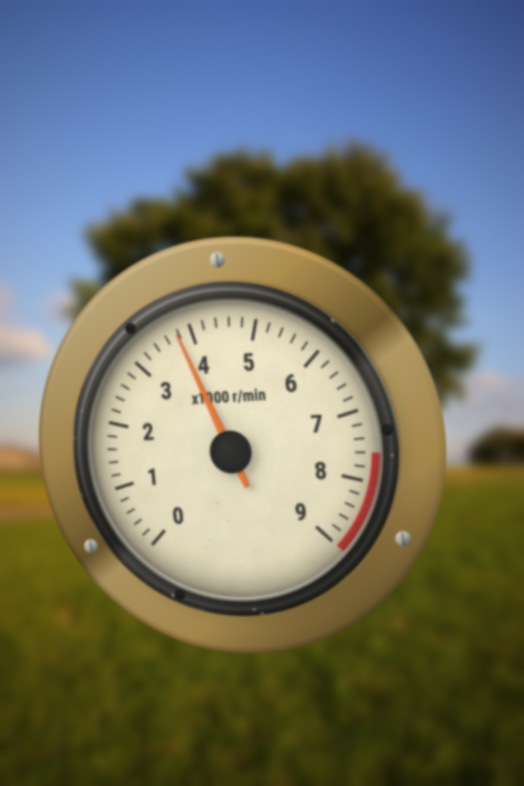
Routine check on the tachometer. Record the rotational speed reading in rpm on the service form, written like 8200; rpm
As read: 3800; rpm
